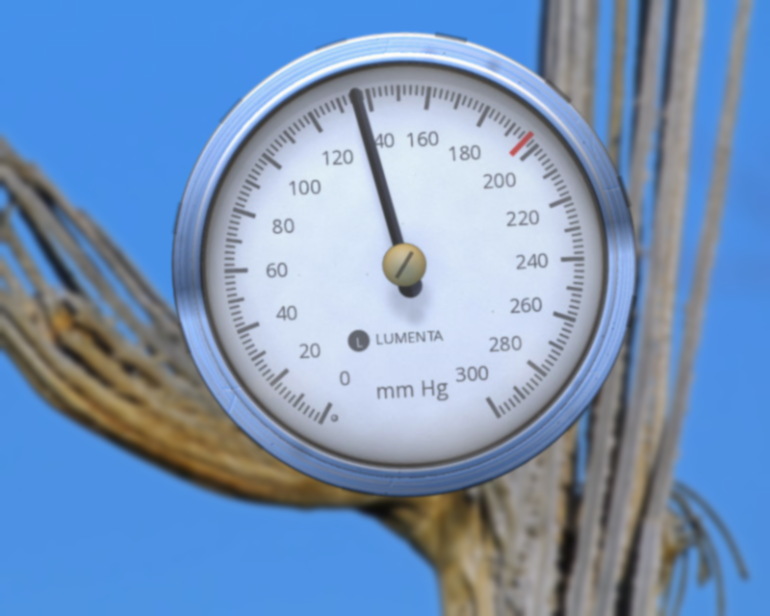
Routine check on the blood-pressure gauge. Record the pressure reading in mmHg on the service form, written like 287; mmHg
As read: 136; mmHg
